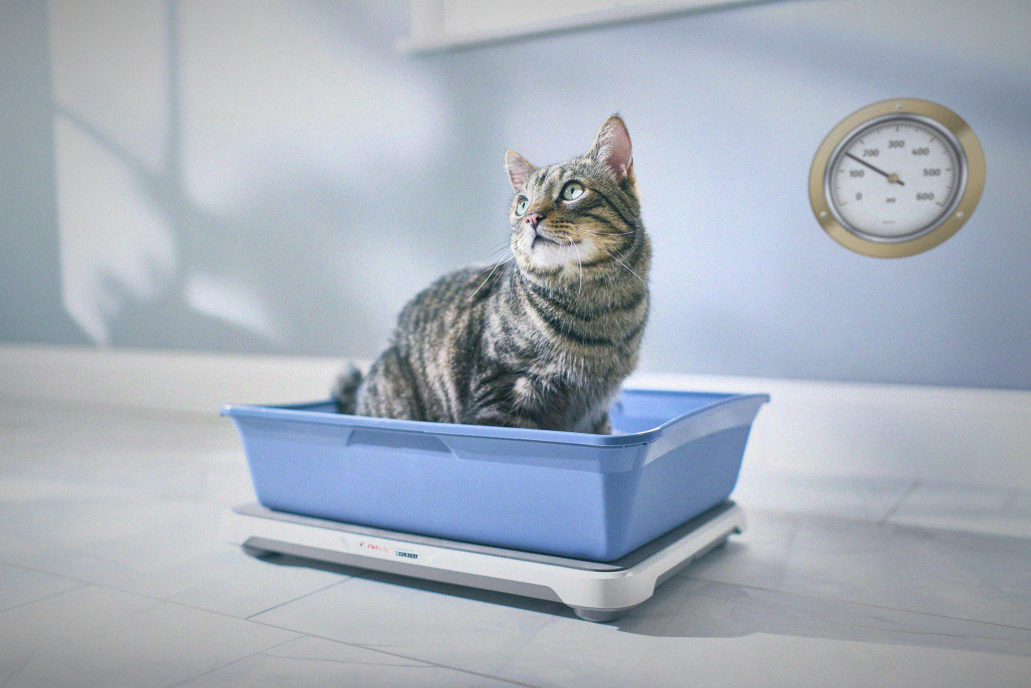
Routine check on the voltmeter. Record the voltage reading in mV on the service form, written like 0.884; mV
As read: 150; mV
